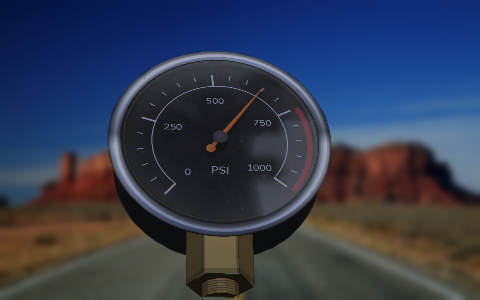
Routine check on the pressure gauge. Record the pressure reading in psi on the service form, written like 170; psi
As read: 650; psi
